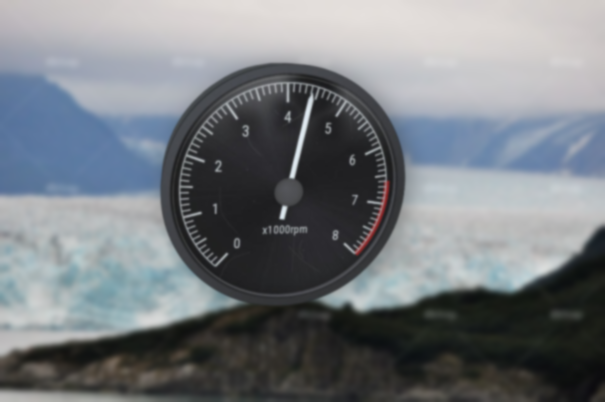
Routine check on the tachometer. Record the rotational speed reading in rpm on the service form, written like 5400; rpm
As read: 4400; rpm
